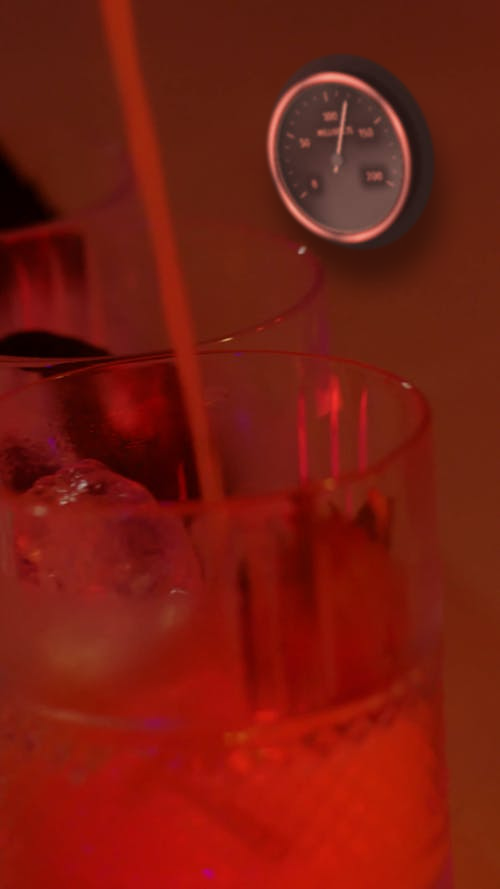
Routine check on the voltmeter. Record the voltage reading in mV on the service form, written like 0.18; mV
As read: 120; mV
